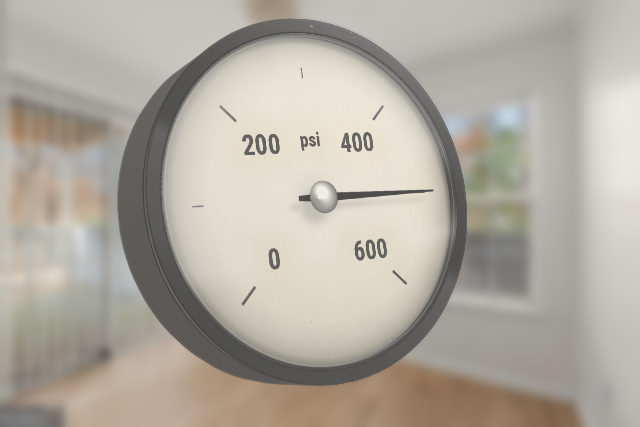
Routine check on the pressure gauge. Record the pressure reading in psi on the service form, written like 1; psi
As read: 500; psi
